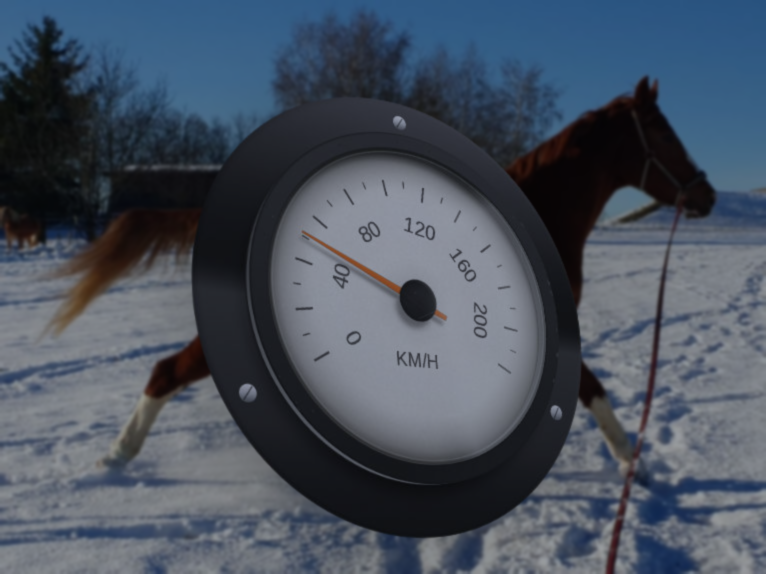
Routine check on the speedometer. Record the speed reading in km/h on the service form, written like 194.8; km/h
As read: 50; km/h
